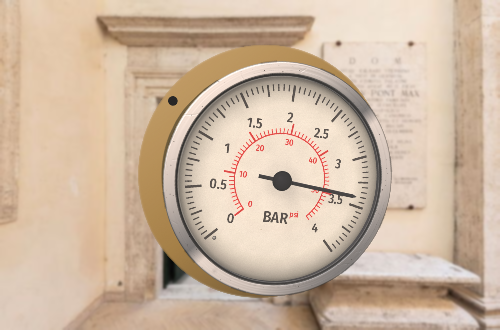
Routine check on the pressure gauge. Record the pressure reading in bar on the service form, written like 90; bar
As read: 3.4; bar
